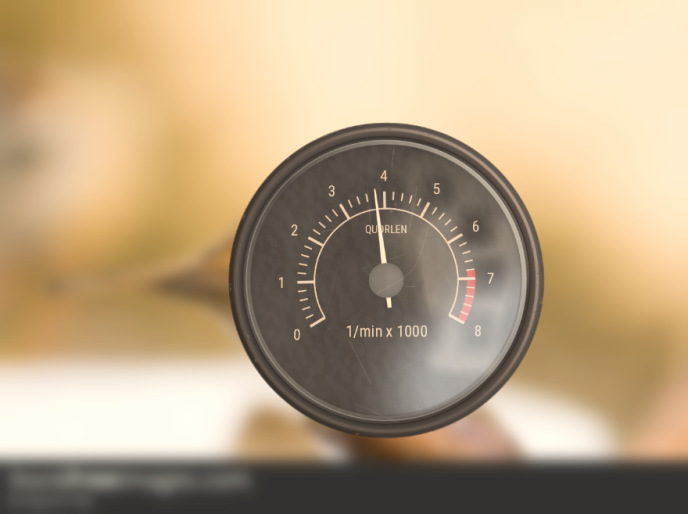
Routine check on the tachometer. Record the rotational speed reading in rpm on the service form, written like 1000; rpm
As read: 3800; rpm
